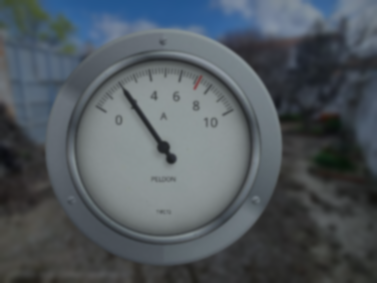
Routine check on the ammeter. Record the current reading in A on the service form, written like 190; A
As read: 2; A
